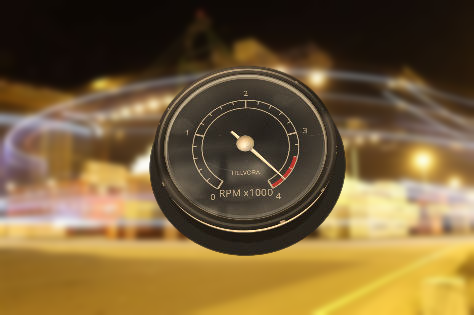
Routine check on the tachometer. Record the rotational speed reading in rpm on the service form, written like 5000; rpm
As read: 3800; rpm
